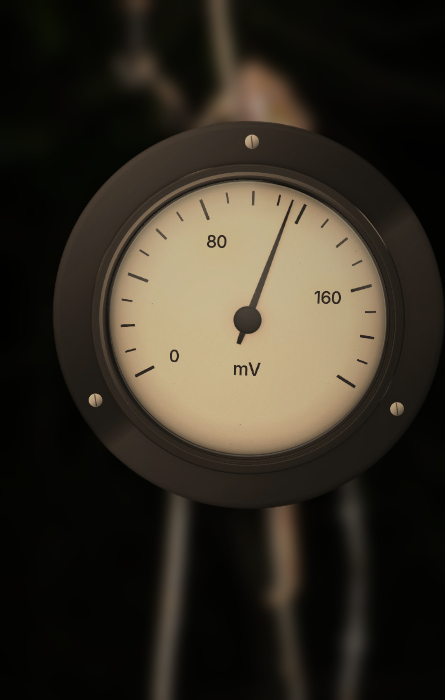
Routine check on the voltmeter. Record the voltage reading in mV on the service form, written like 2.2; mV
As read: 115; mV
